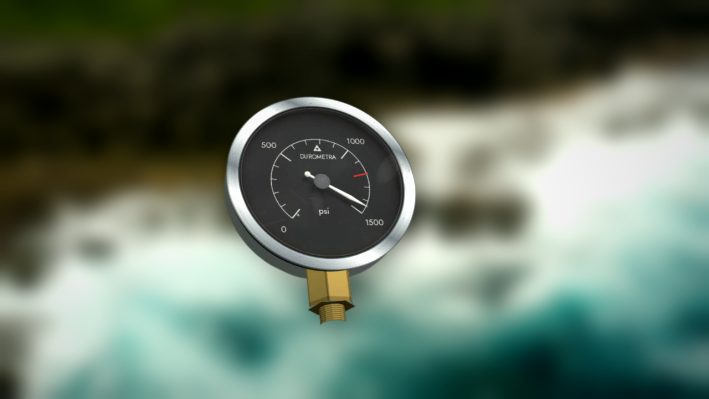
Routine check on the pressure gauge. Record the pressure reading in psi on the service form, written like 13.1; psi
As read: 1450; psi
